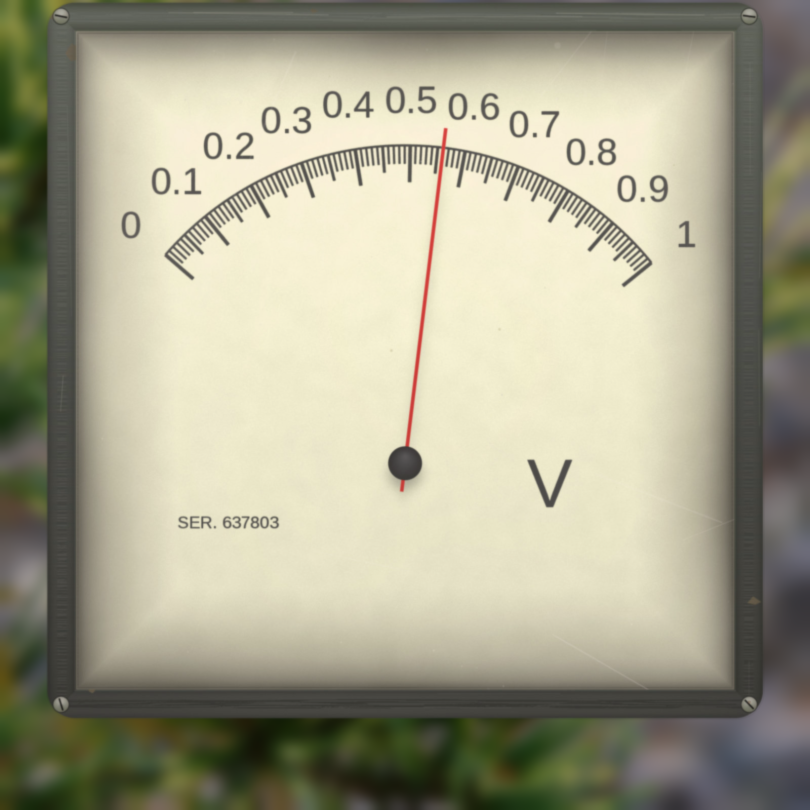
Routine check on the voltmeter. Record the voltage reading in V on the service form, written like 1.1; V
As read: 0.56; V
